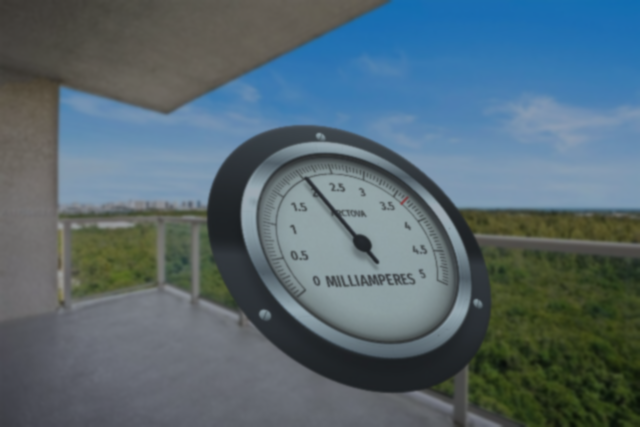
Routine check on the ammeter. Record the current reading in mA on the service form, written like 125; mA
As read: 2; mA
